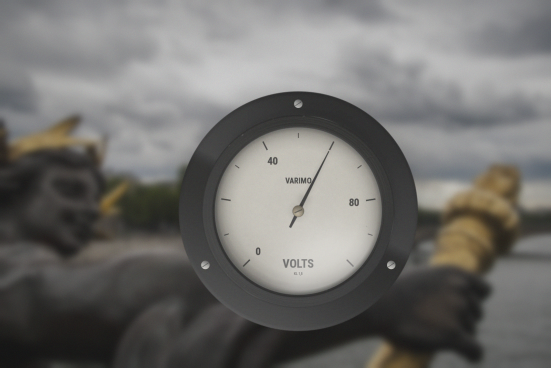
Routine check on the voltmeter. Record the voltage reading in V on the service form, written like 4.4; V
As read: 60; V
